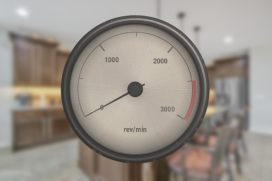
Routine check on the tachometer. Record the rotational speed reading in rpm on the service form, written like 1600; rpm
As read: 0; rpm
